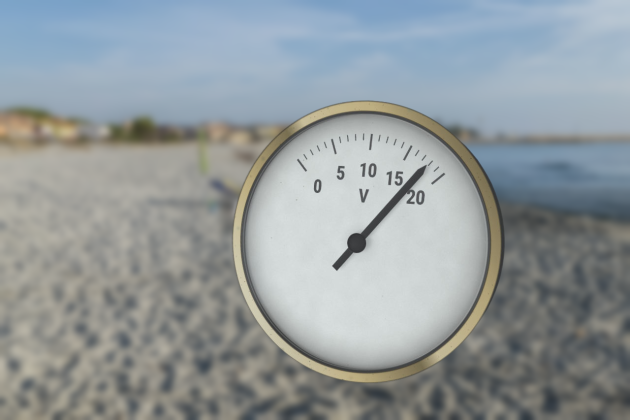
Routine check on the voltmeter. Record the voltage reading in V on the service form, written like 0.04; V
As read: 18; V
